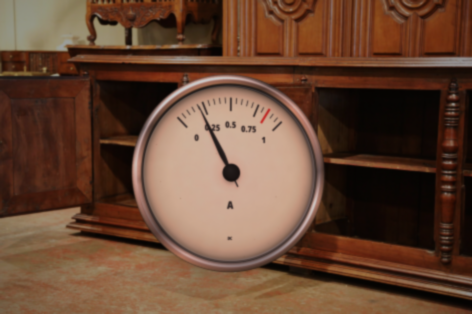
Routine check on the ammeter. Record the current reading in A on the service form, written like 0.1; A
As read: 0.2; A
